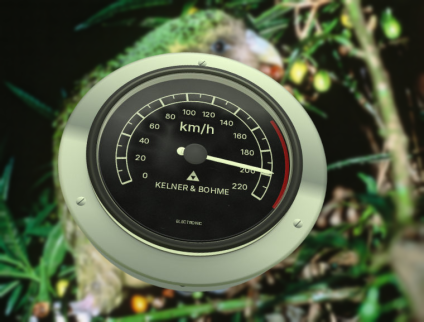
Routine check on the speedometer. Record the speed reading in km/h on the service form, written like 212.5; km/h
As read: 200; km/h
